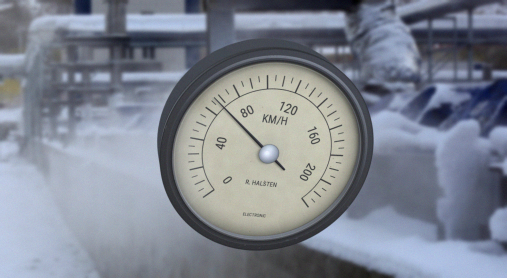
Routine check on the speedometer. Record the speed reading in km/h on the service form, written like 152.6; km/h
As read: 67.5; km/h
